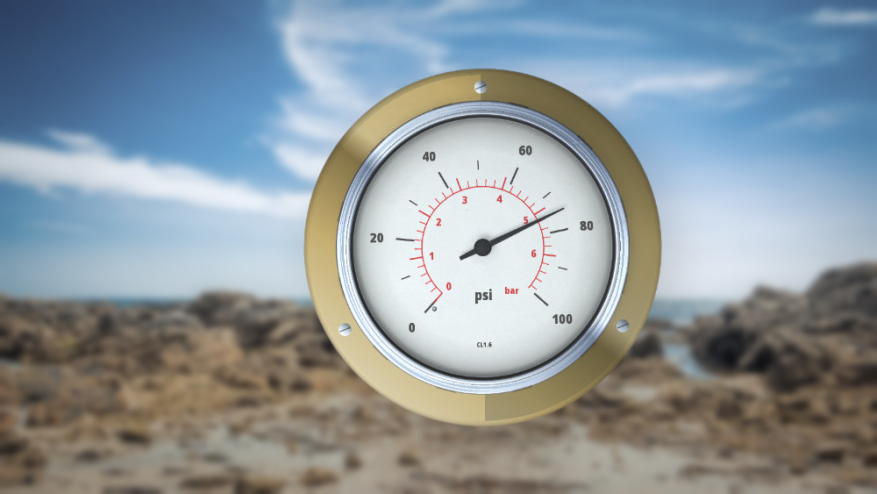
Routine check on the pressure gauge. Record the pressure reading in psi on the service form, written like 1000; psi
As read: 75; psi
